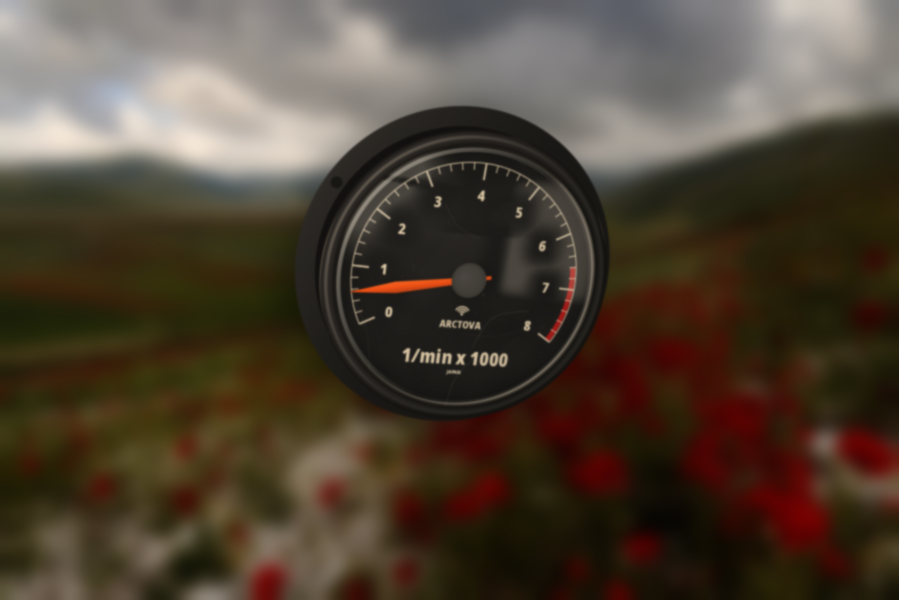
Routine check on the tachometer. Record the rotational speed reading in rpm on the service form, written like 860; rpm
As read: 600; rpm
